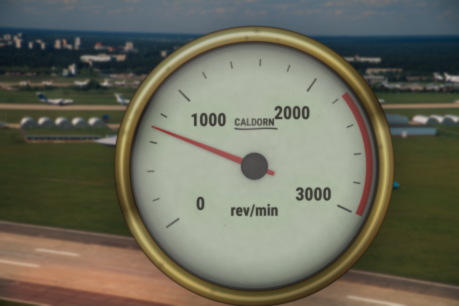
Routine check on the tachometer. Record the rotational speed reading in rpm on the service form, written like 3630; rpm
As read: 700; rpm
